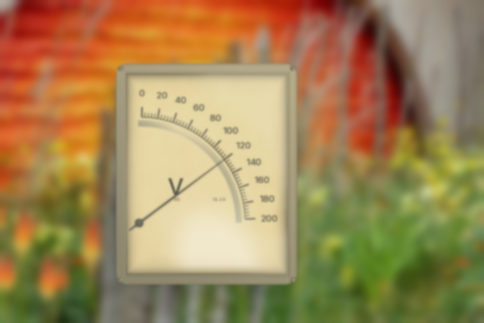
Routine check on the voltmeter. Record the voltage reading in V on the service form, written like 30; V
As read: 120; V
